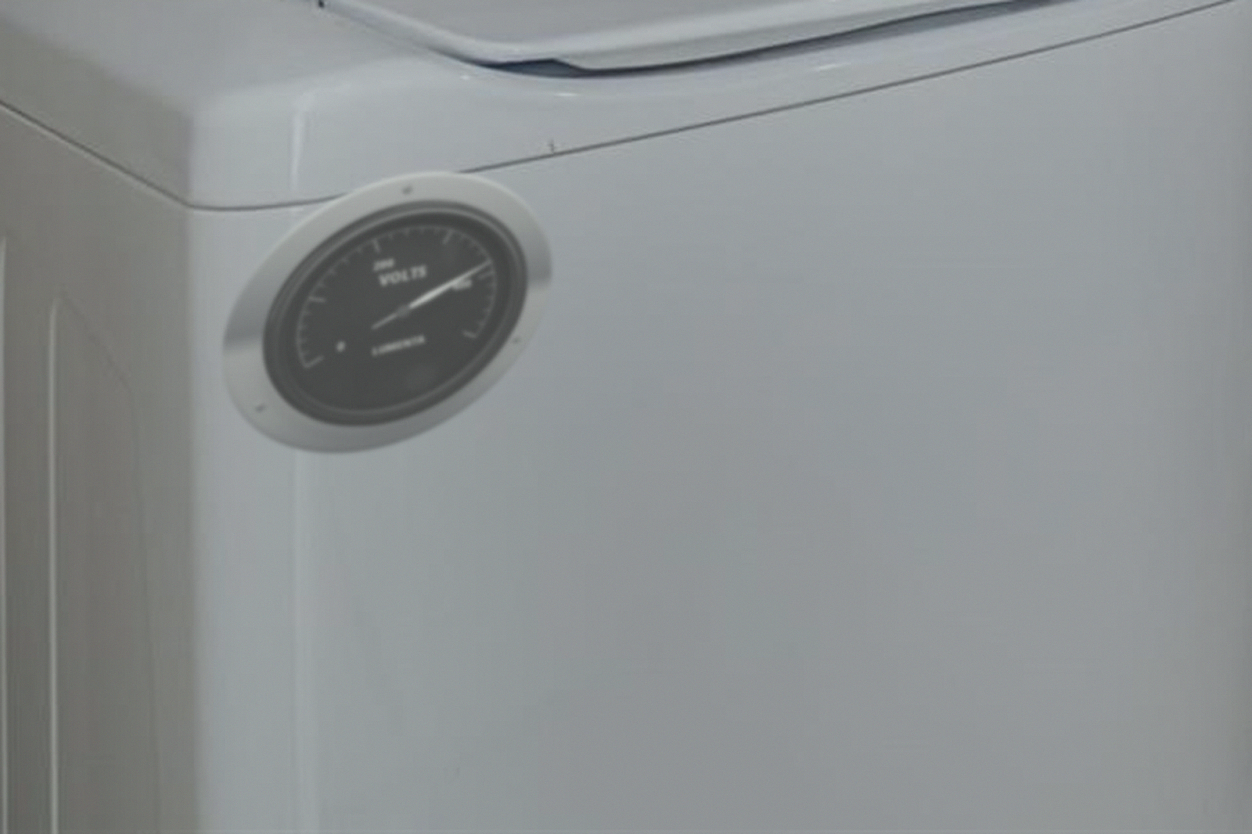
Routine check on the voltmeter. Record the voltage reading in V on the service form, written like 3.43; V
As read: 380; V
